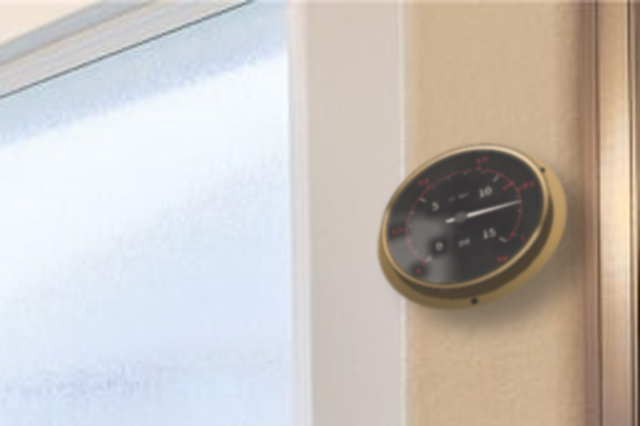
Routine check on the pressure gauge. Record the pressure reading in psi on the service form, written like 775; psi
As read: 12.5; psi
